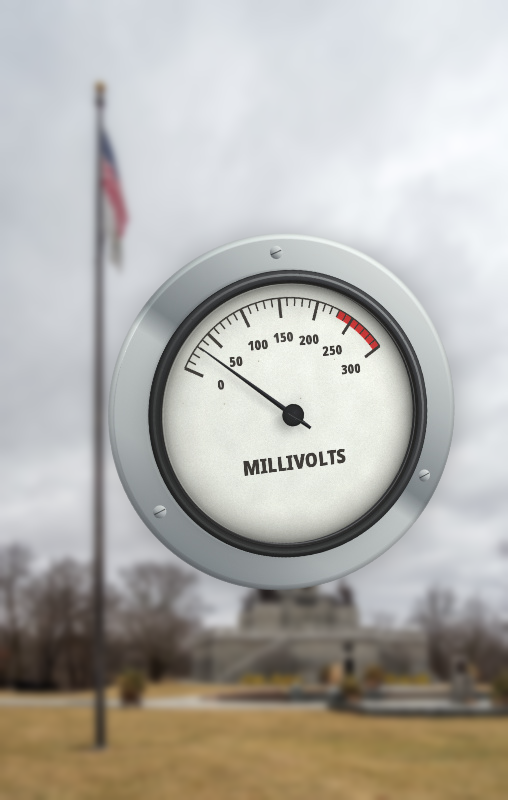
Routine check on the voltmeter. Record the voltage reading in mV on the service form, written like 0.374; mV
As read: 30; mV
